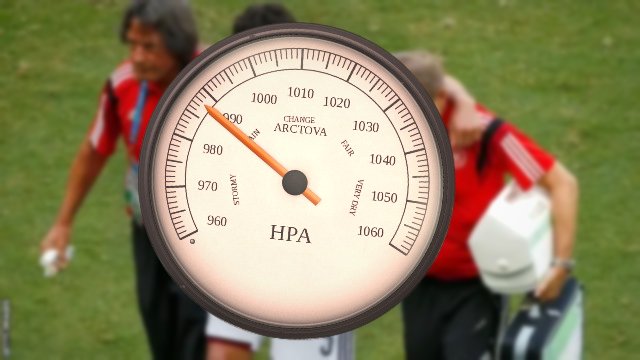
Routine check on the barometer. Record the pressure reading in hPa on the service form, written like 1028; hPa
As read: 988; hPa
